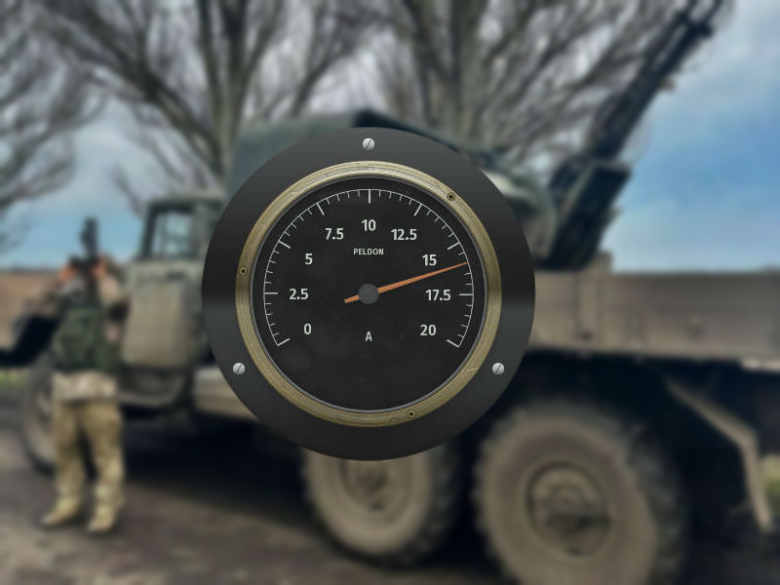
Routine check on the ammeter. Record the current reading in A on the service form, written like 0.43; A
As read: 16; A
